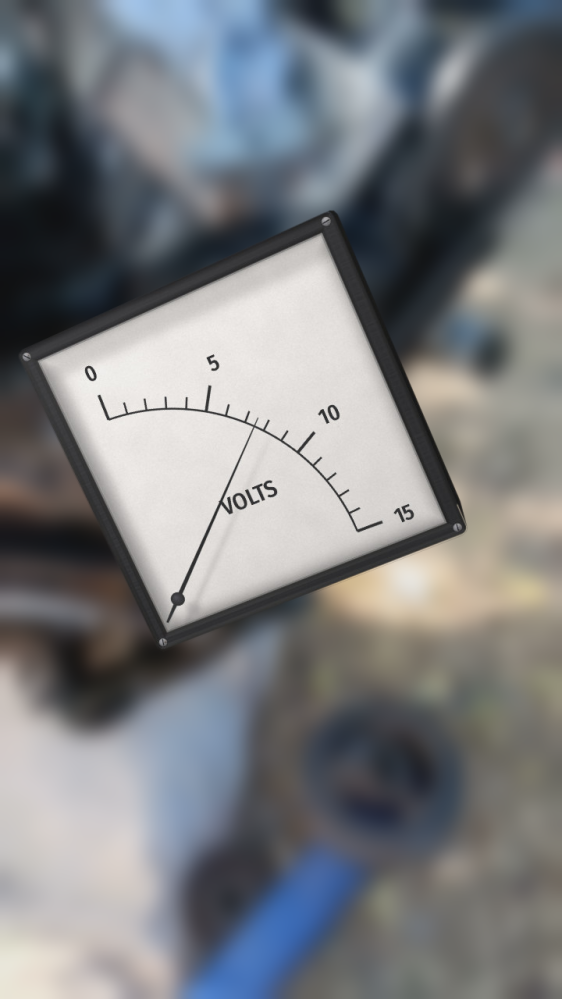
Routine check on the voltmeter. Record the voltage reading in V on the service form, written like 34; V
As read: 7.5; V
